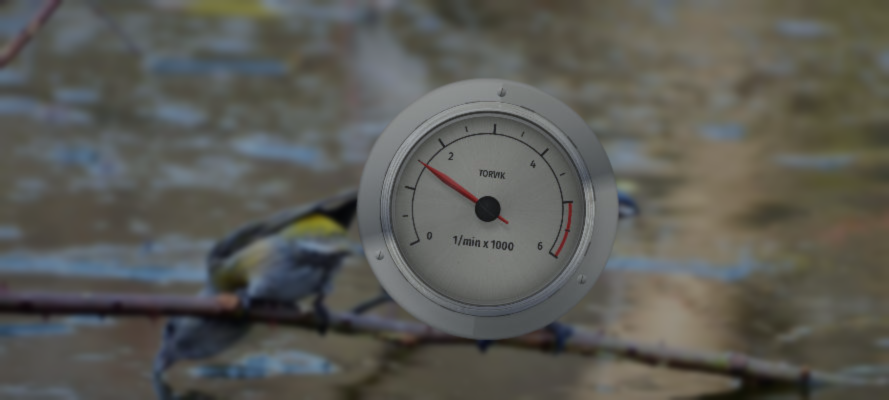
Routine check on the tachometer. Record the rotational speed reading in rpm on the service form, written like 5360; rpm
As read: 1500; rpm
